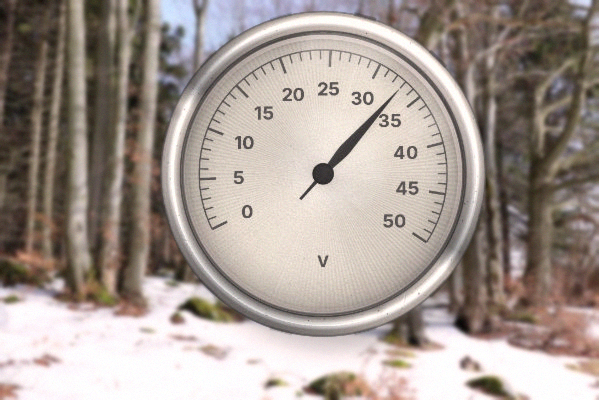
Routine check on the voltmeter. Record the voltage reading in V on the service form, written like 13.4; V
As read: 33; V
